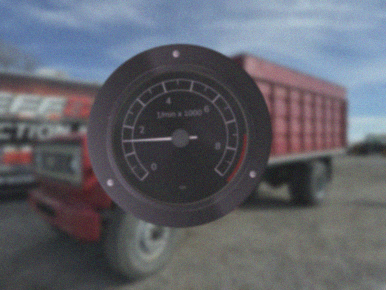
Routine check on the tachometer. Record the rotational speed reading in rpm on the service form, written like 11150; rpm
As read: 1500; rpm
